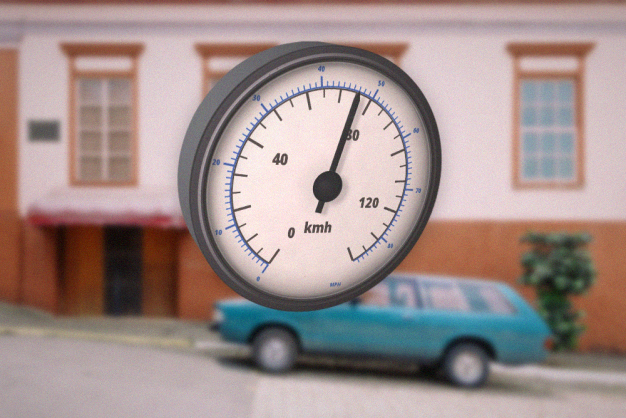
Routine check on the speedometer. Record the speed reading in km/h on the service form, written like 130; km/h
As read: 75; km/h
